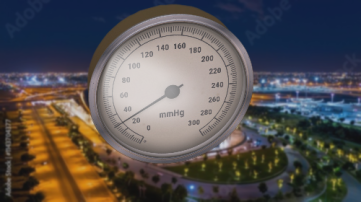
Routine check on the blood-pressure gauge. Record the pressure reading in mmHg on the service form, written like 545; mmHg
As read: 30; mmHg
